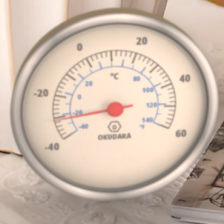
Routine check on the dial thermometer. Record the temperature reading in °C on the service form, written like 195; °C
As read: -30; °C
